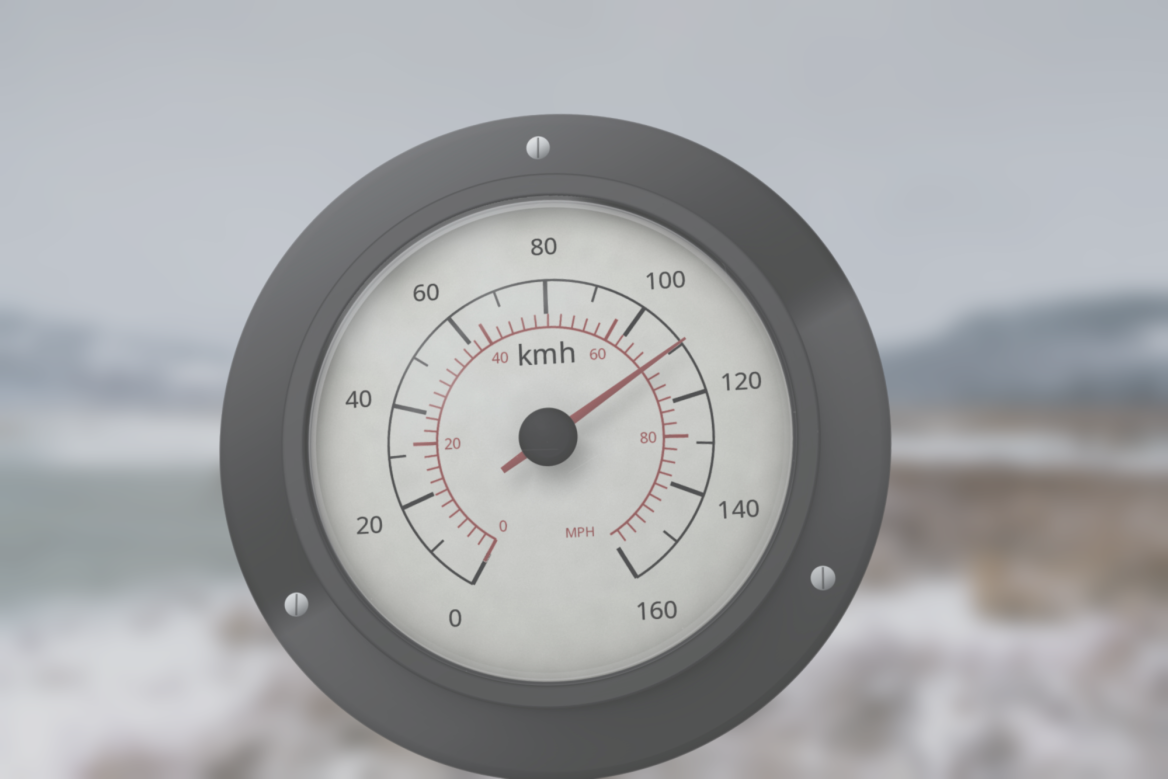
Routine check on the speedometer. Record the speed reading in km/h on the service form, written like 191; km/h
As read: 110; km/h
